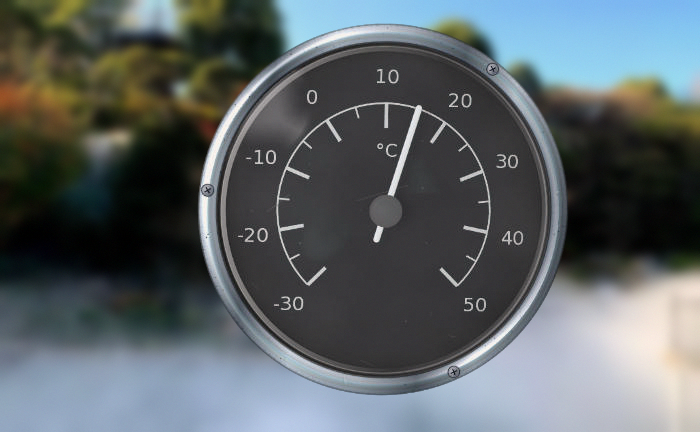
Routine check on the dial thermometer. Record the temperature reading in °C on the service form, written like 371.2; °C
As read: 15; °C
